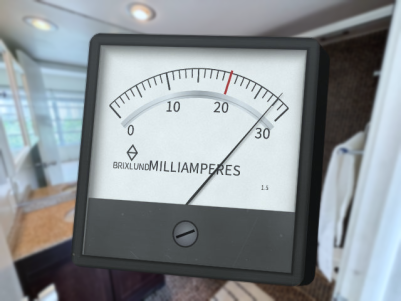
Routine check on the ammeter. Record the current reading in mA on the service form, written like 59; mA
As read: 28; mA
